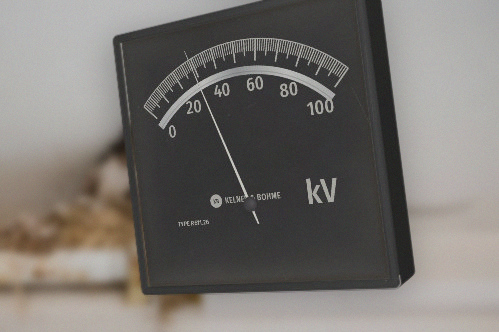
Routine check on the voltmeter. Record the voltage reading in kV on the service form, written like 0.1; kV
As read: 30; kV
